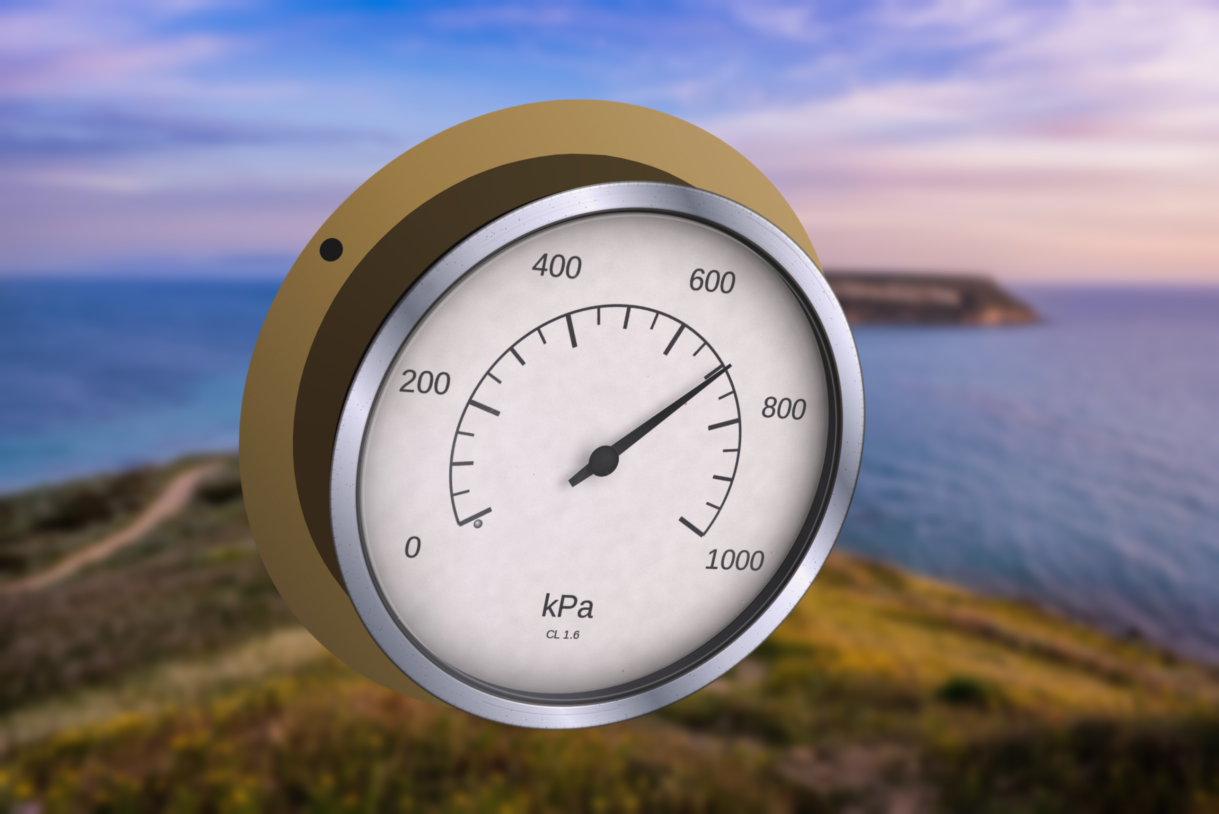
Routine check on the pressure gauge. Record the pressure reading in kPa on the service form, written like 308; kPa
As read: 700; kPa
